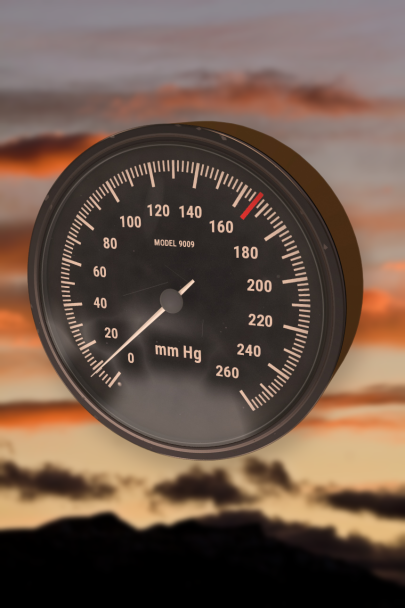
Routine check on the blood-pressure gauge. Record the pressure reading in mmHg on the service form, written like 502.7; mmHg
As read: 8; mmHg
